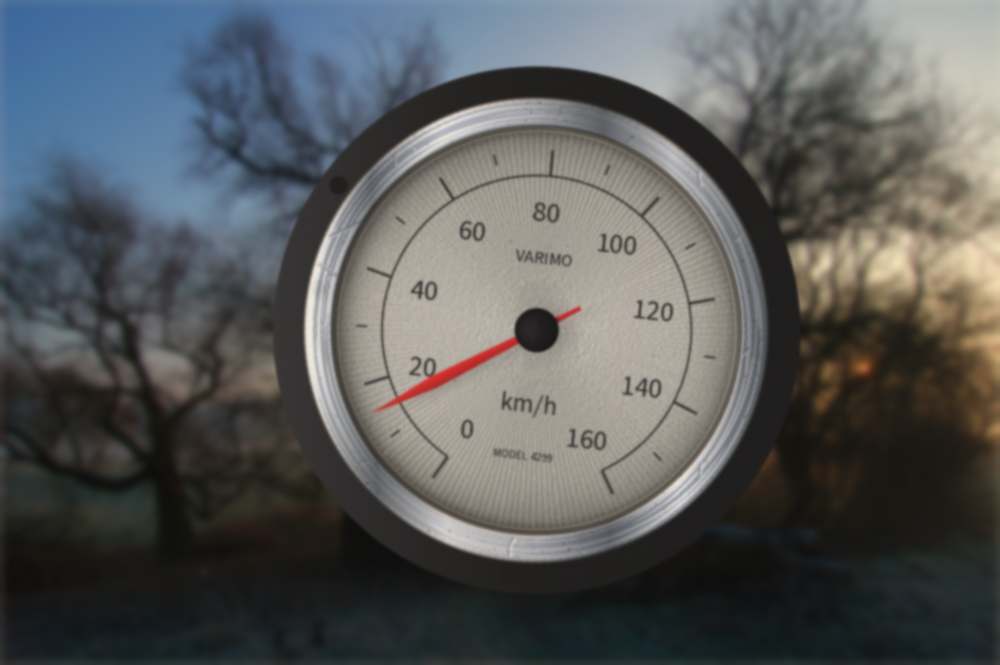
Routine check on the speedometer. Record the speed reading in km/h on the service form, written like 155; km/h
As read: 15; km/h
